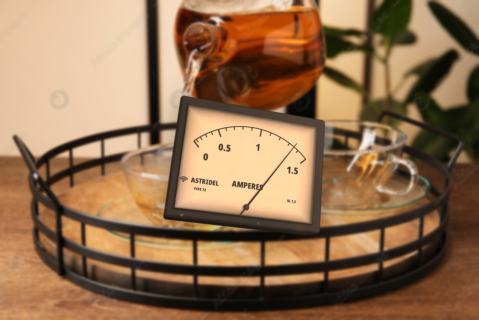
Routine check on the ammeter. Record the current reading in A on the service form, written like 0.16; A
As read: 1.35; A
